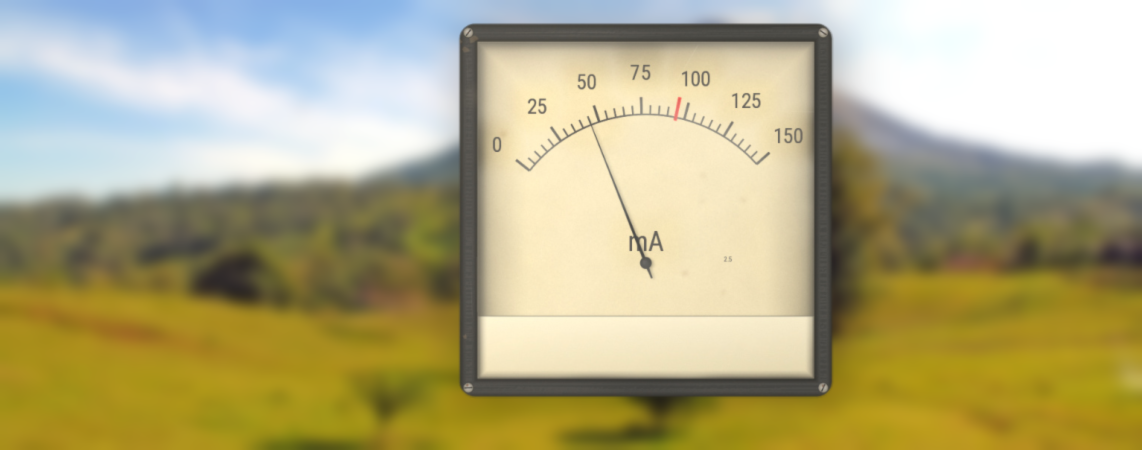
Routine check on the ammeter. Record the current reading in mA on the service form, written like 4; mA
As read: 45; mA
